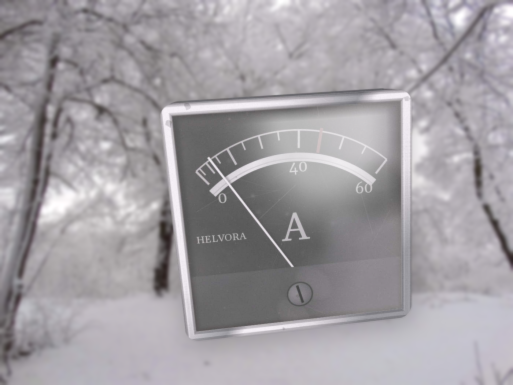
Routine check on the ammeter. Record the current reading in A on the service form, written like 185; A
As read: 12.5; A
